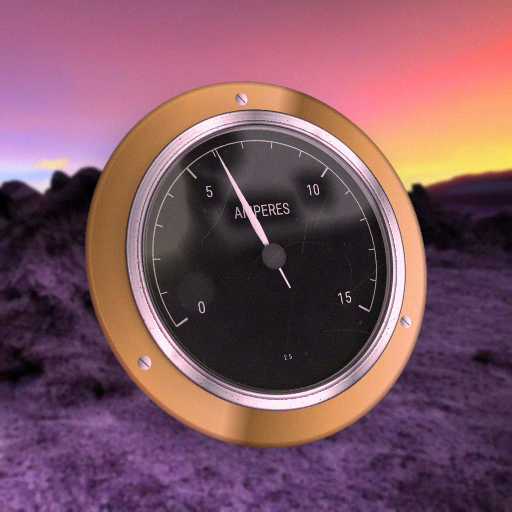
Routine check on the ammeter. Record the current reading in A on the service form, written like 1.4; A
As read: 6; A
